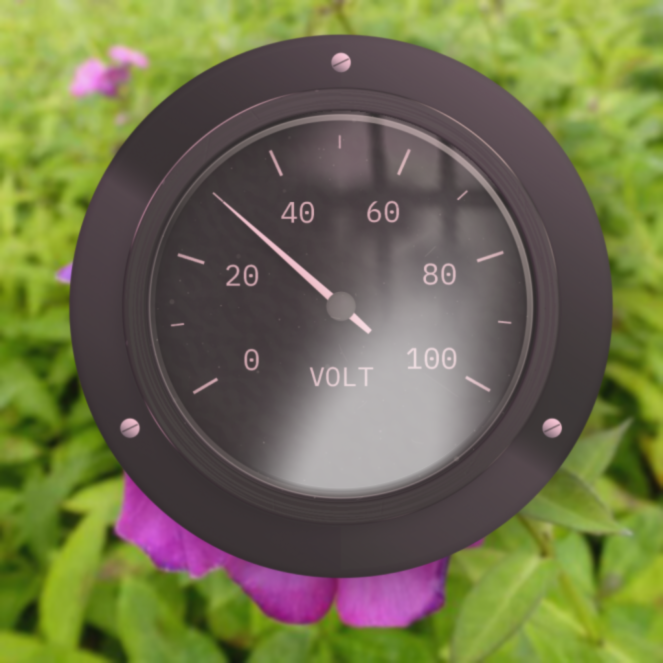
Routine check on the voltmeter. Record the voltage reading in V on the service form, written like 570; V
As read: 30; V
